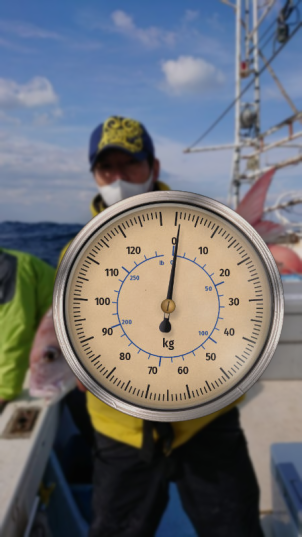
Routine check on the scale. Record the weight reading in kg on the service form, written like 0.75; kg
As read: 1; kg
